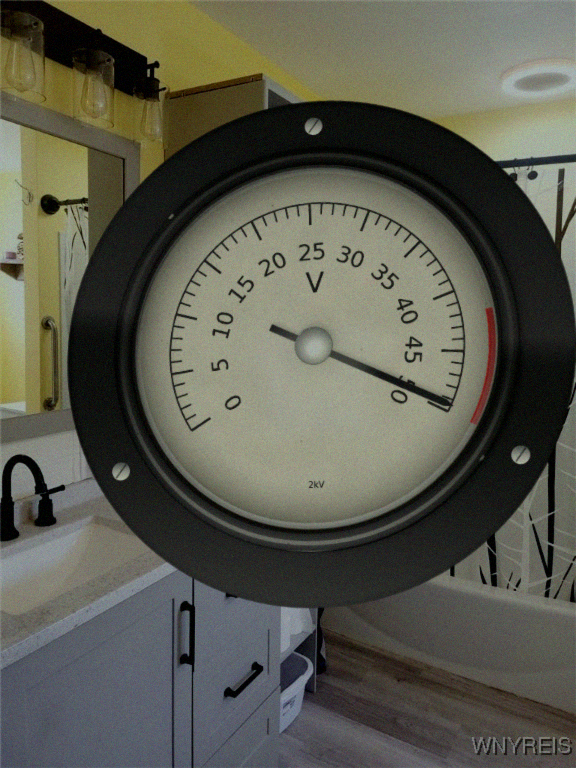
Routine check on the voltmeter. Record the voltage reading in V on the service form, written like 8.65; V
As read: 49.5; V
